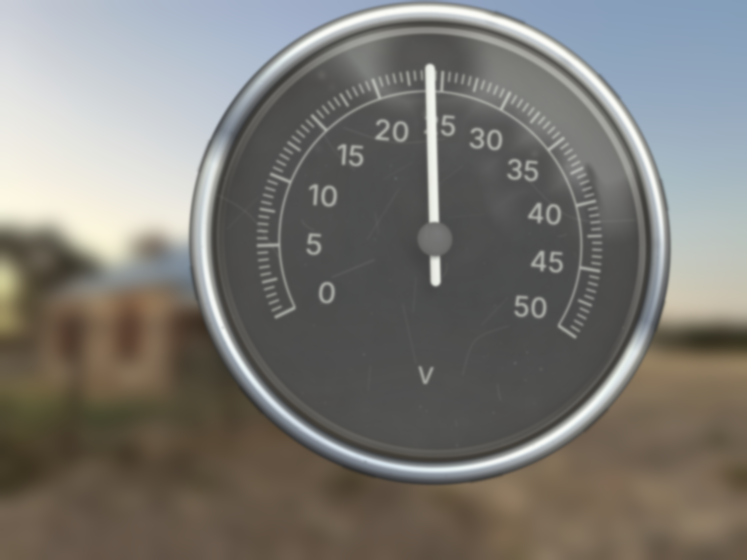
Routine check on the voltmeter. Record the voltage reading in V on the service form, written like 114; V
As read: 24; V
